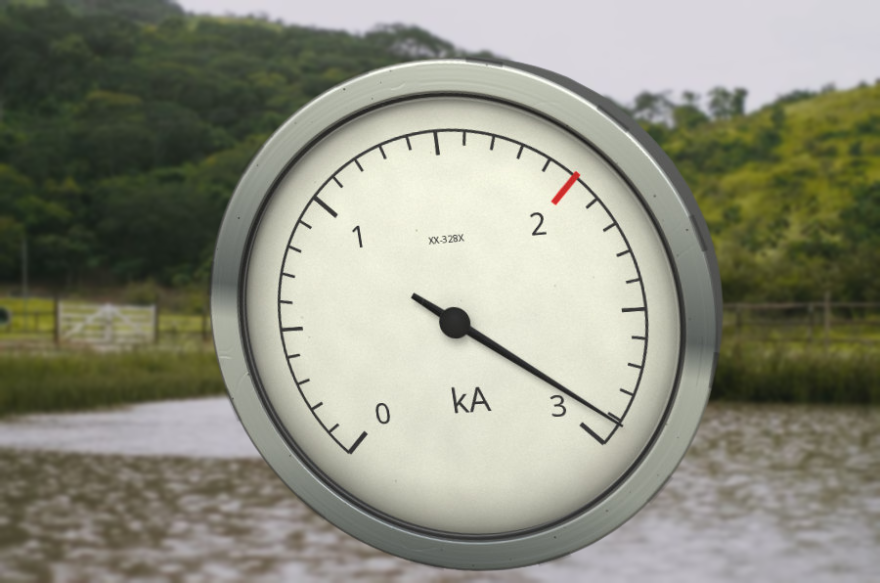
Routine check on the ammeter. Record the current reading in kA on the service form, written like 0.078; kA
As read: 2.9; kA
